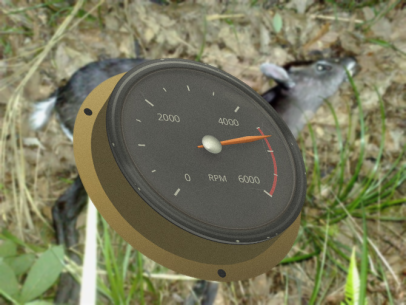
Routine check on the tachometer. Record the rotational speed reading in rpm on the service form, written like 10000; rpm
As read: 4750; rpm
